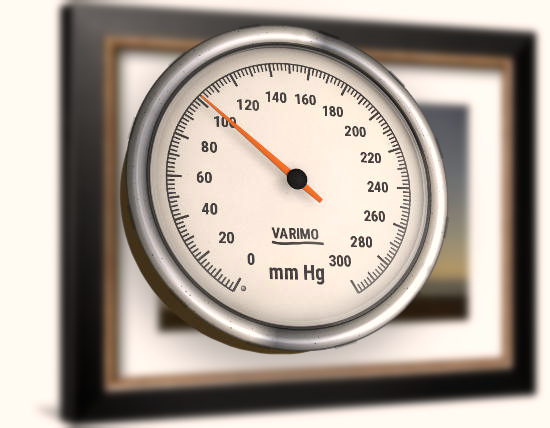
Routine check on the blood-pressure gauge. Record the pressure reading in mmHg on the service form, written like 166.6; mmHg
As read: 100; mmHg
